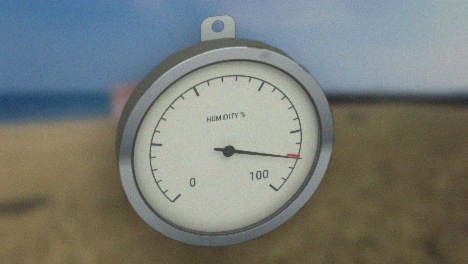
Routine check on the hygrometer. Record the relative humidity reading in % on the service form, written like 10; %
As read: 88; %
